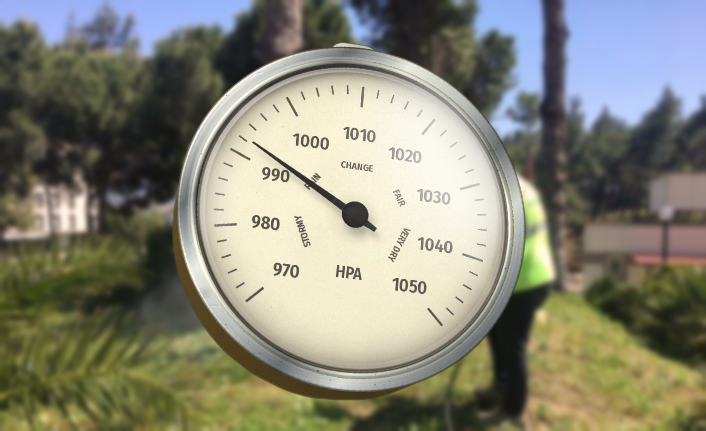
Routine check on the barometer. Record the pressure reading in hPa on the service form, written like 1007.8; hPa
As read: 992; hPa
